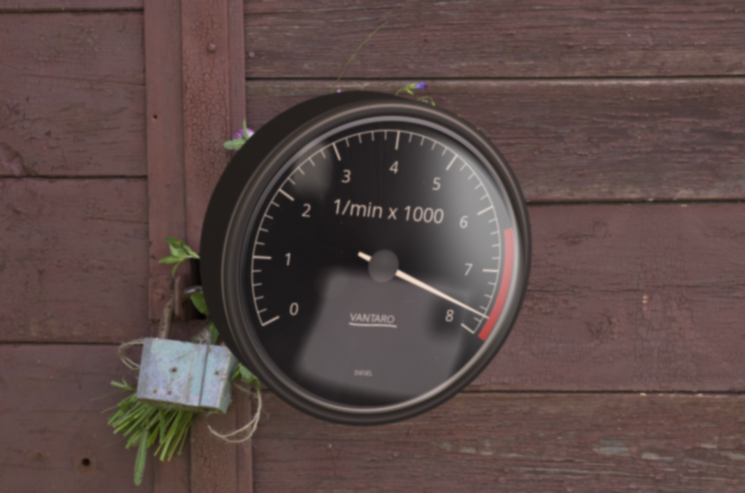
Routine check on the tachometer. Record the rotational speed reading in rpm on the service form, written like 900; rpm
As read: 7700; rpm
